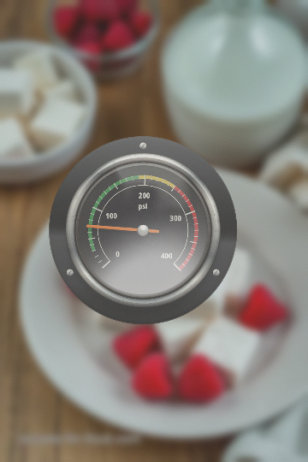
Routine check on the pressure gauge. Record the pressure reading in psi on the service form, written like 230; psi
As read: 70; psi
